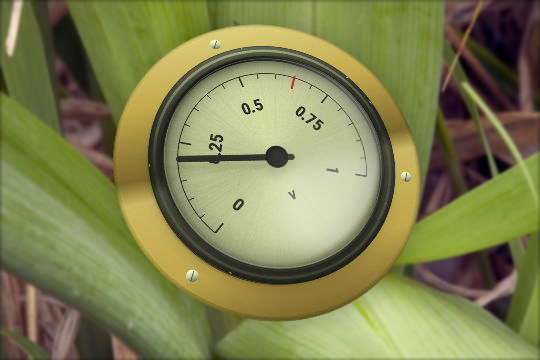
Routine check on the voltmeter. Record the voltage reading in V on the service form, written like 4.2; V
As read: 0.2; V
